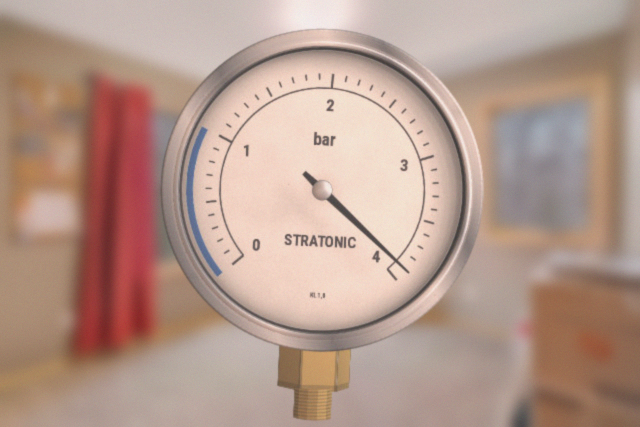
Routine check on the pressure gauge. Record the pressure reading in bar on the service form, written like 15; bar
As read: 3.9; bar
